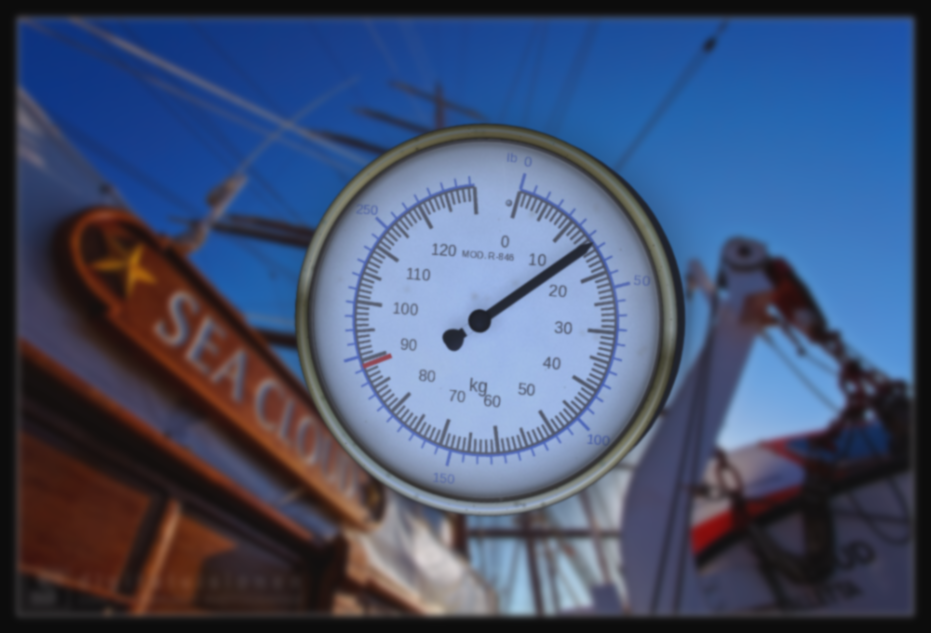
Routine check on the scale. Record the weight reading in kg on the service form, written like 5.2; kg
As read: 15; kg
